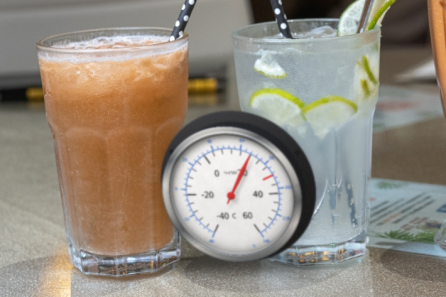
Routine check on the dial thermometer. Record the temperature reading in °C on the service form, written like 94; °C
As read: 20; °C
